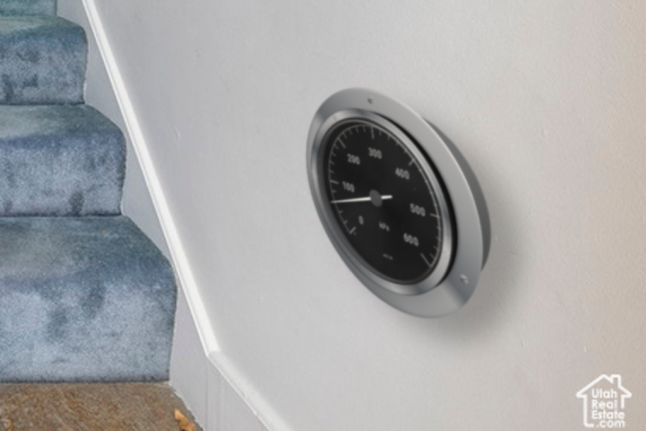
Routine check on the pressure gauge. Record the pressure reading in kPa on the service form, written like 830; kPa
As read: 60; kPa
